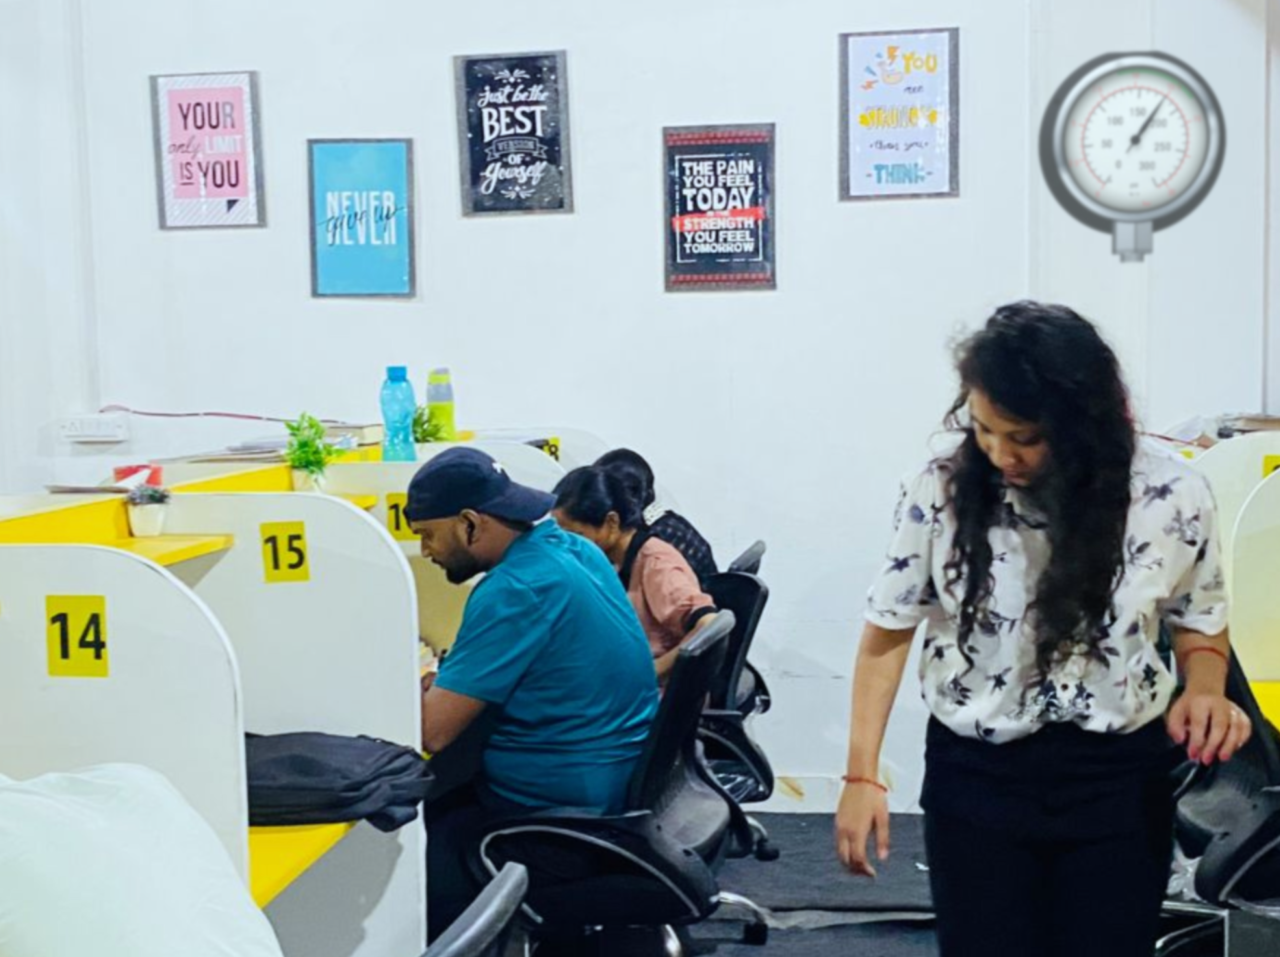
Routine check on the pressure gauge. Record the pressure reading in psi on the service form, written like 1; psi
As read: 180; psi
